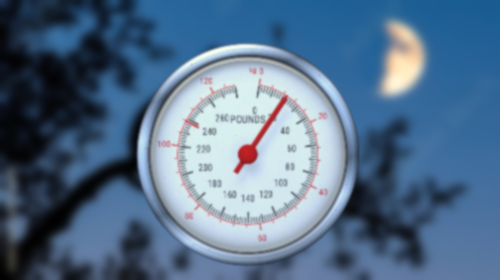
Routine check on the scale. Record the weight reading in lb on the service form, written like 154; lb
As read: 20; lb
